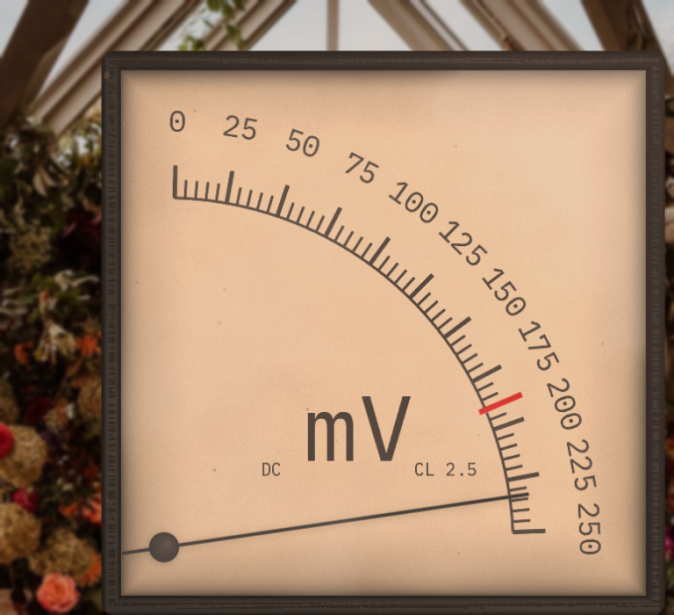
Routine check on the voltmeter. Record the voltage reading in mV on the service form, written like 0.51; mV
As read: 232.5; mV
